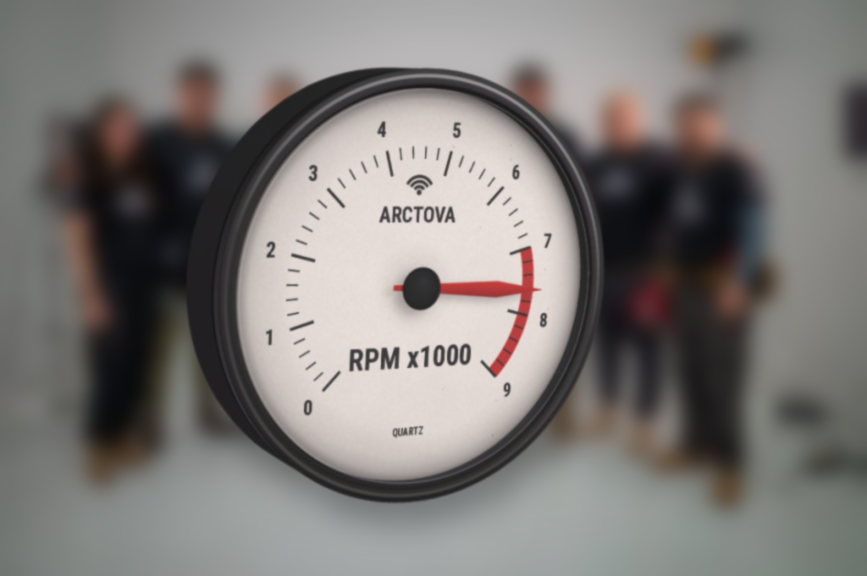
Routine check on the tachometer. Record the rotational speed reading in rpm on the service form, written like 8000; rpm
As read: 7600; rpm
